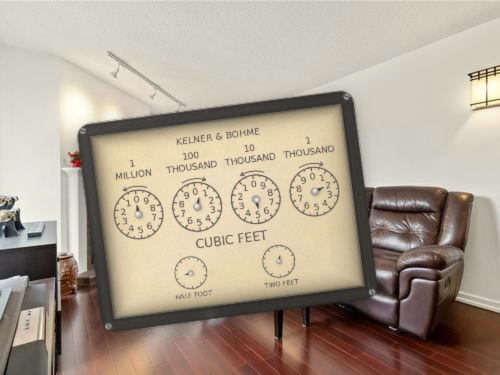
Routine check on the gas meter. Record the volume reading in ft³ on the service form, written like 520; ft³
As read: 5200; ft³
